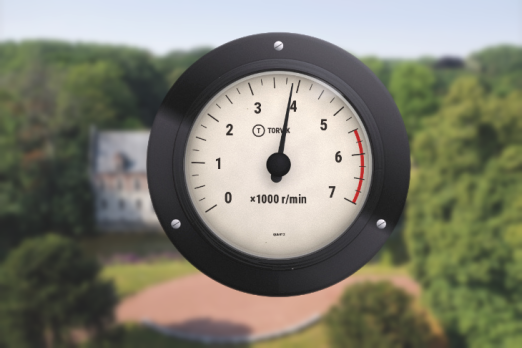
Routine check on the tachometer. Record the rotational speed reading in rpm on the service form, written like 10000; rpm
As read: 3875; rpm
